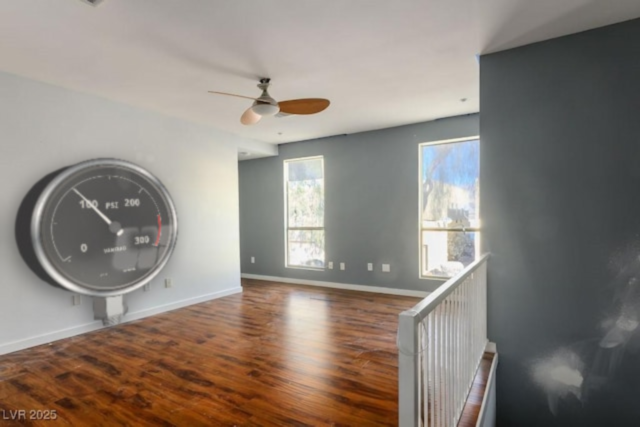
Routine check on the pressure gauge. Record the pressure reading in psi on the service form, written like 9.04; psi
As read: 100; psi
